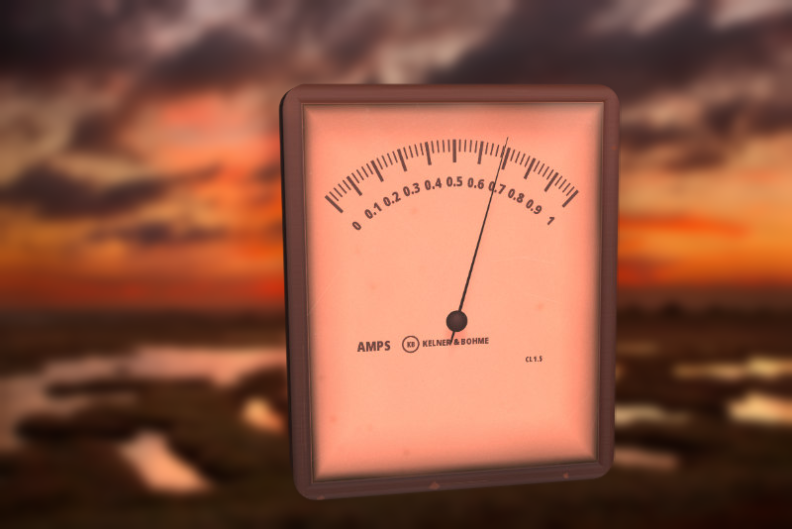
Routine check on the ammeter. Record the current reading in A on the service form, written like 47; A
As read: 0.68; A
